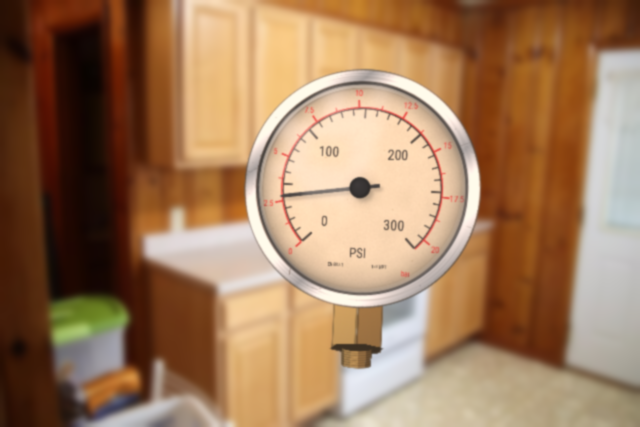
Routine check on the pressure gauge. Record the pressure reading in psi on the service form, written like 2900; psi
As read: 40; psi
